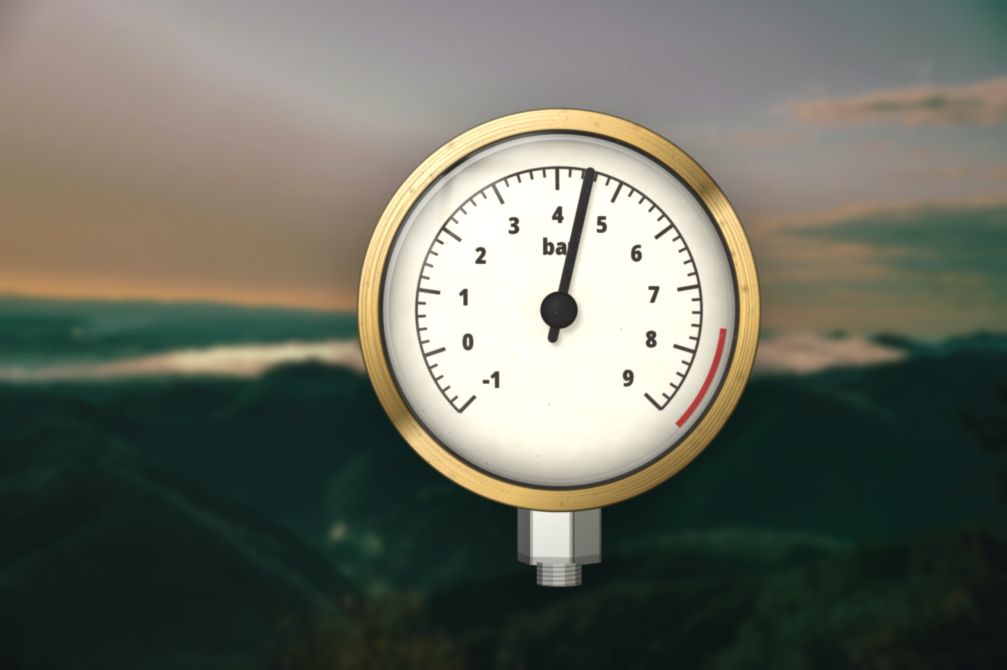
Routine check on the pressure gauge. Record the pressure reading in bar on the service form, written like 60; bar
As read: 4.5; bar
